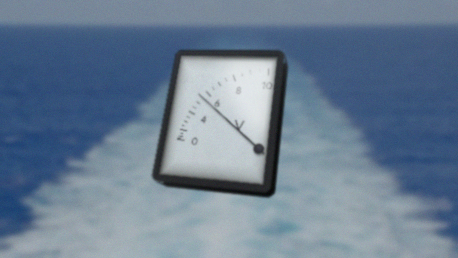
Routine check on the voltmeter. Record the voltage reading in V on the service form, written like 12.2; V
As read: 5.5; V
